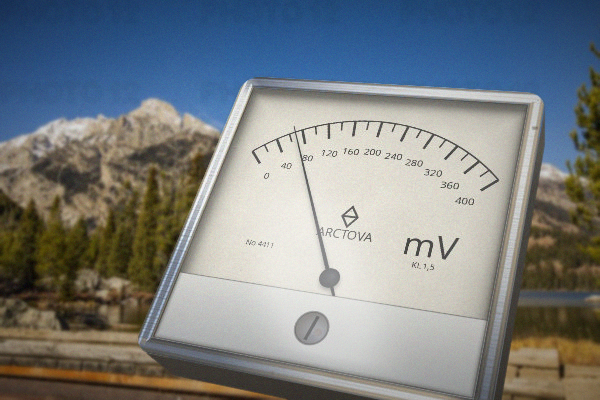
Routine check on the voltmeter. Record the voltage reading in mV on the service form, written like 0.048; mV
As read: 70; mV
